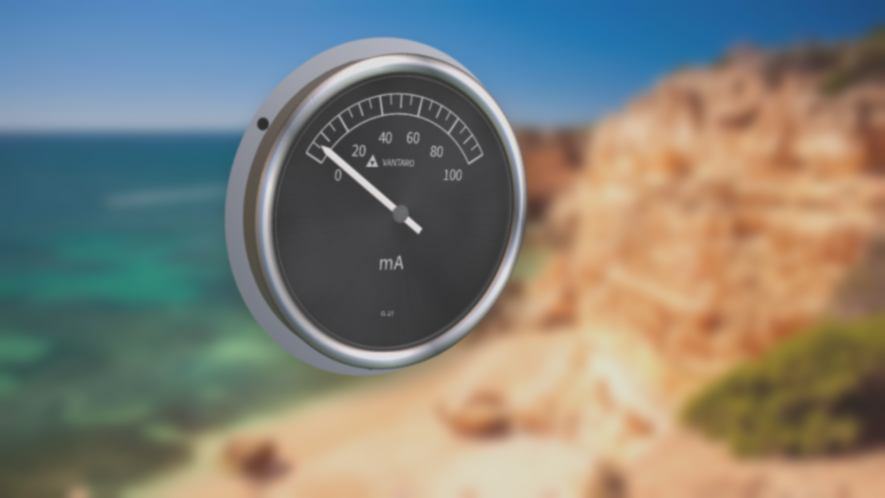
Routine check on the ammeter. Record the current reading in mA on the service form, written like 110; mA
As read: 5; mA
